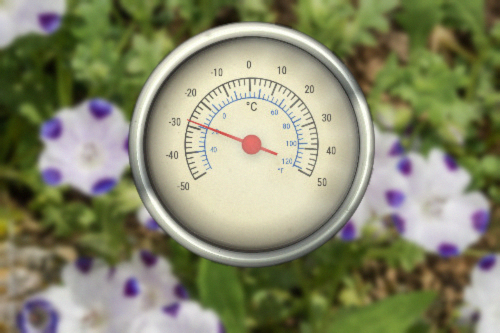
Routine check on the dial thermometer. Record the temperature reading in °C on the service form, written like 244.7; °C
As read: -28; °C
